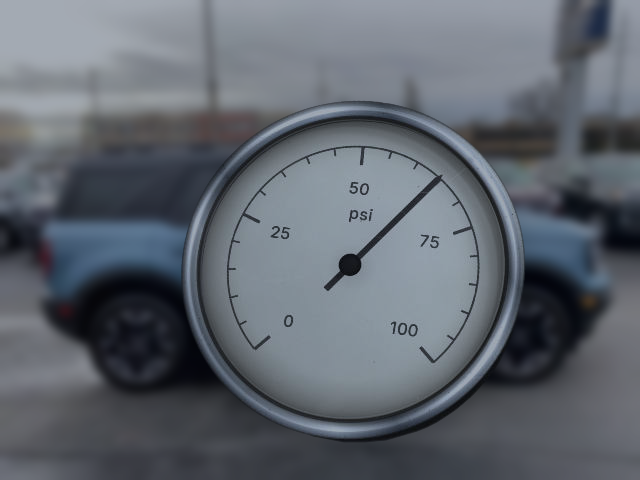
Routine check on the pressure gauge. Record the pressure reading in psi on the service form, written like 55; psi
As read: 65; psi
